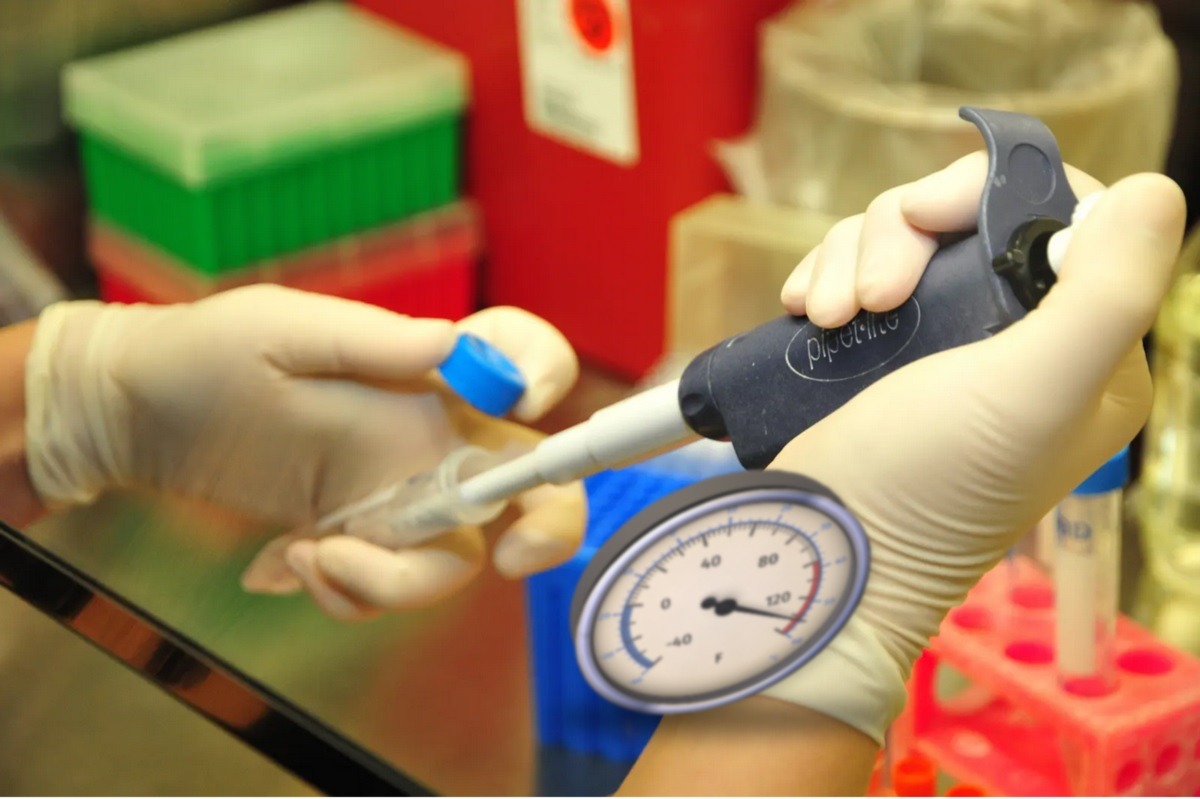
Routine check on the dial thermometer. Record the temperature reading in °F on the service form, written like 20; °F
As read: 130; °F
